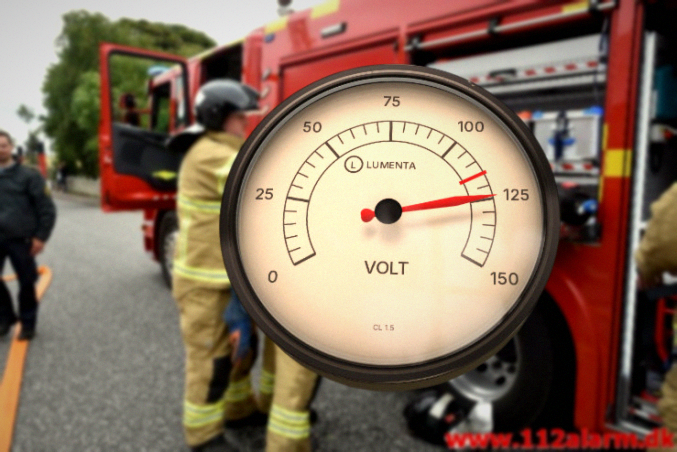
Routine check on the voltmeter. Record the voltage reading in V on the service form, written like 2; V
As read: 125; V
